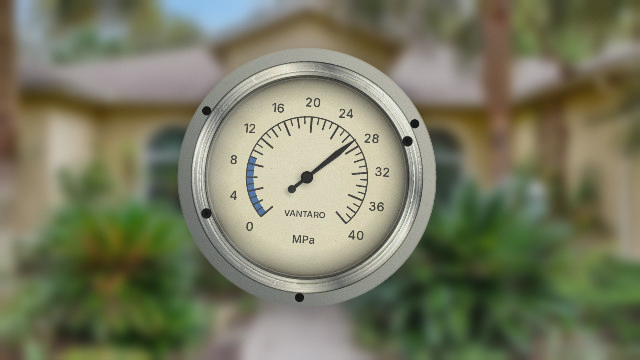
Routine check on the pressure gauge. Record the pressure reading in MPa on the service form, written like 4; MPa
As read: 27; MPa
